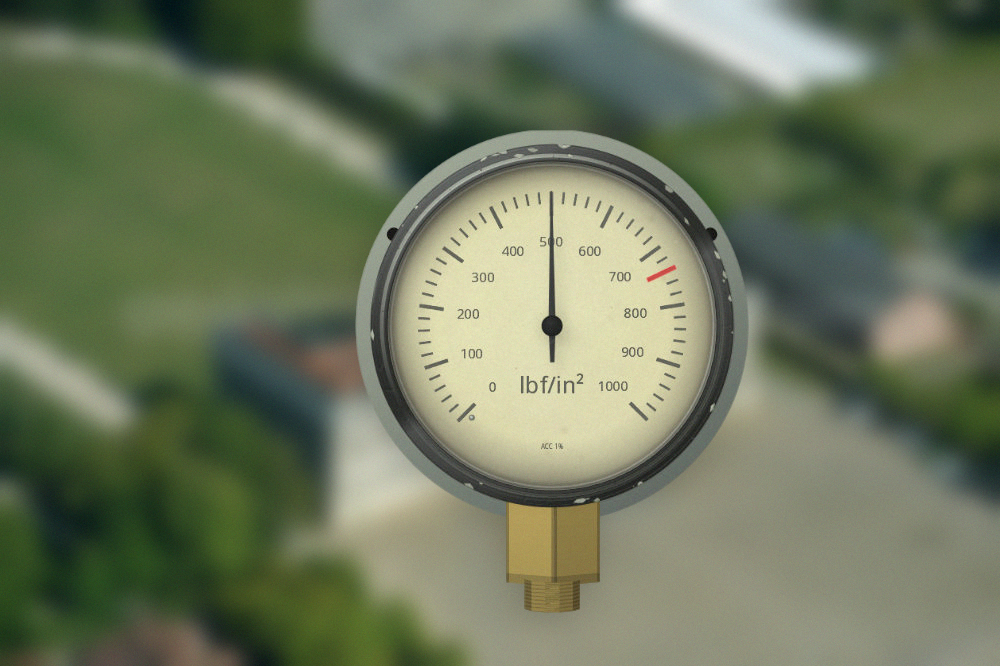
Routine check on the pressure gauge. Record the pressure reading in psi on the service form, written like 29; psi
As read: 500; psi
